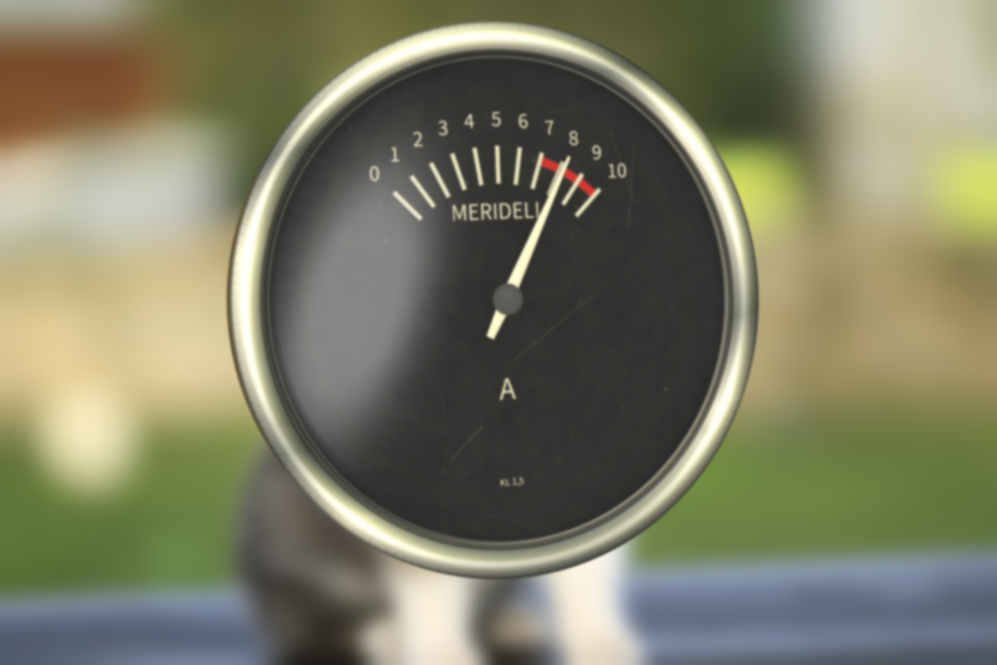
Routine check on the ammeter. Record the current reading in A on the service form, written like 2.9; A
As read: 8; A
